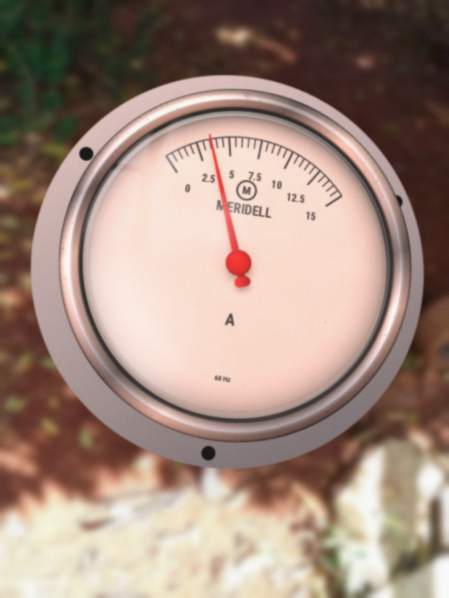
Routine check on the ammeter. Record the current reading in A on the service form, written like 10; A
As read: 3.5; A
